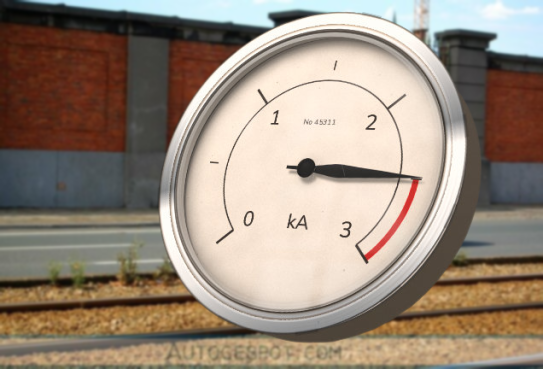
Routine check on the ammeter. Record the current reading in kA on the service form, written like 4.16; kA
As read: 2.5; kA
